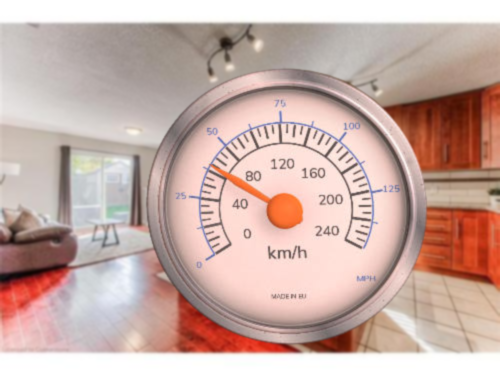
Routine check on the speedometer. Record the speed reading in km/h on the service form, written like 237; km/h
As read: 65; km/h
